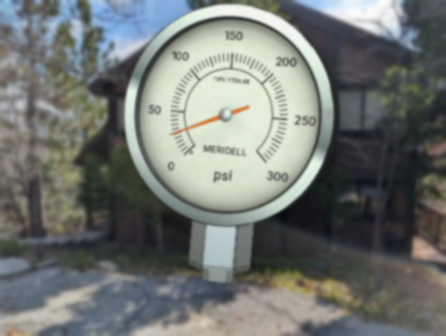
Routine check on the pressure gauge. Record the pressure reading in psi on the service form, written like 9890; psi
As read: 25; psi
